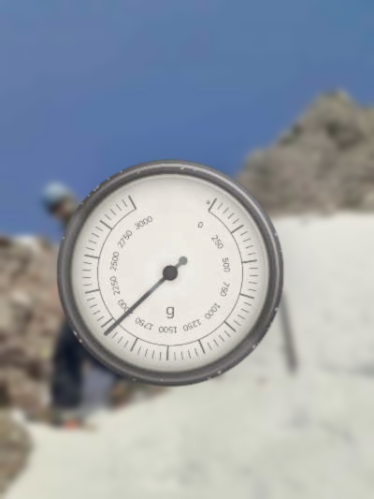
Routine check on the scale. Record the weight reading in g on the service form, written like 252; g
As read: 1950; g
